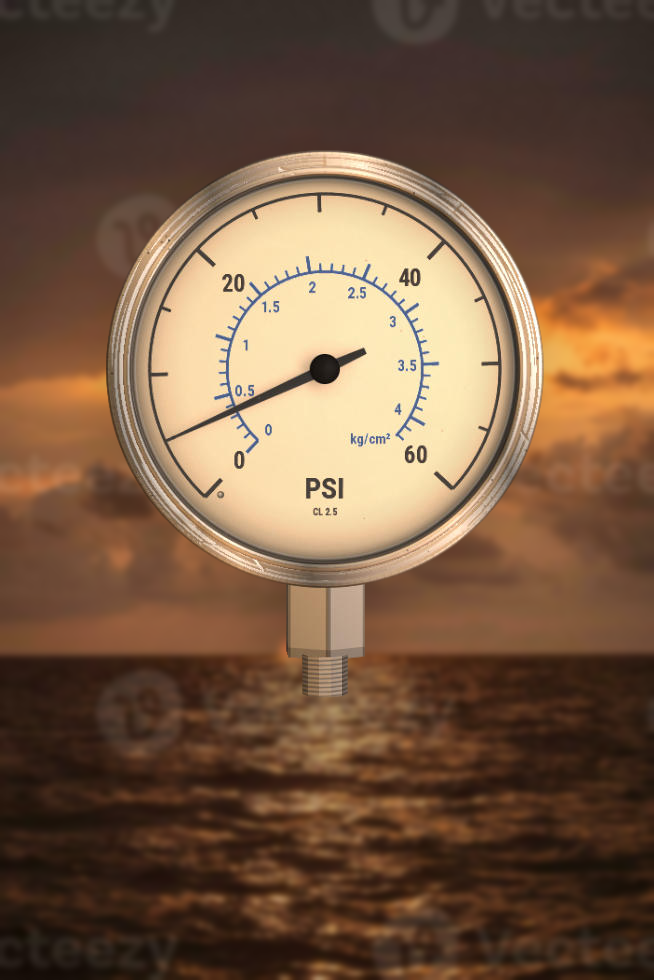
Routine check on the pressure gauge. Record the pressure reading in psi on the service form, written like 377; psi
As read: 5; psi
